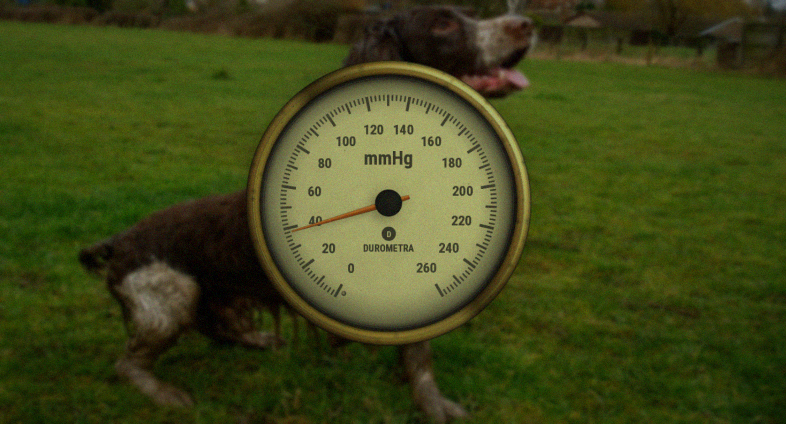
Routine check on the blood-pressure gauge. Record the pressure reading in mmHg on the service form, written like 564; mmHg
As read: 38; mmHg
